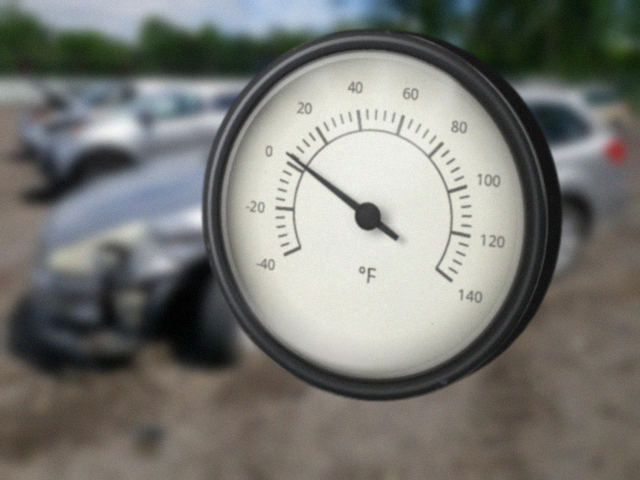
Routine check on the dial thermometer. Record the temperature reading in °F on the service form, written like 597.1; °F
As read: 4; °F
